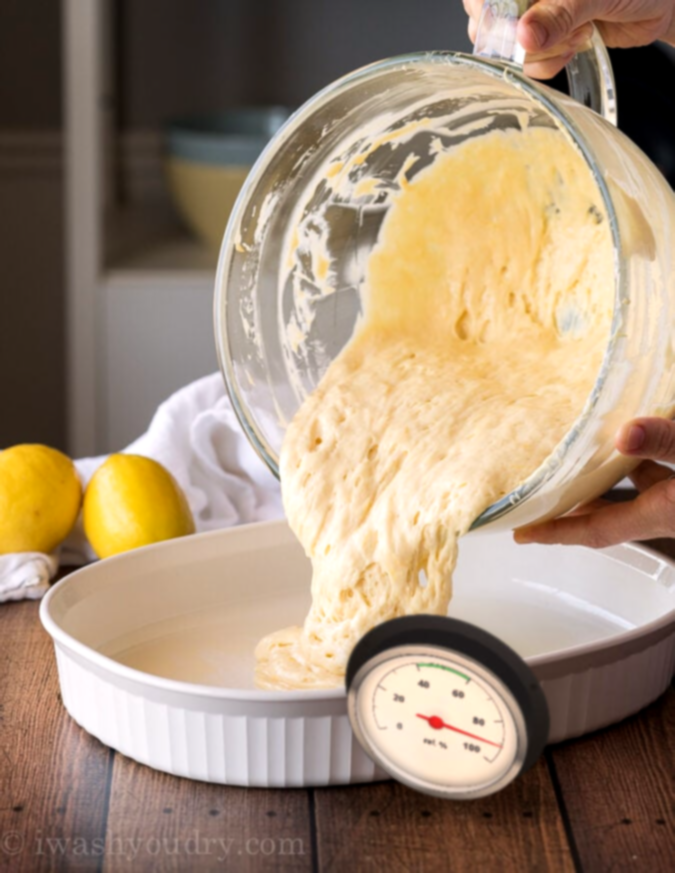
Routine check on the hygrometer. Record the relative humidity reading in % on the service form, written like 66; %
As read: 90; %
